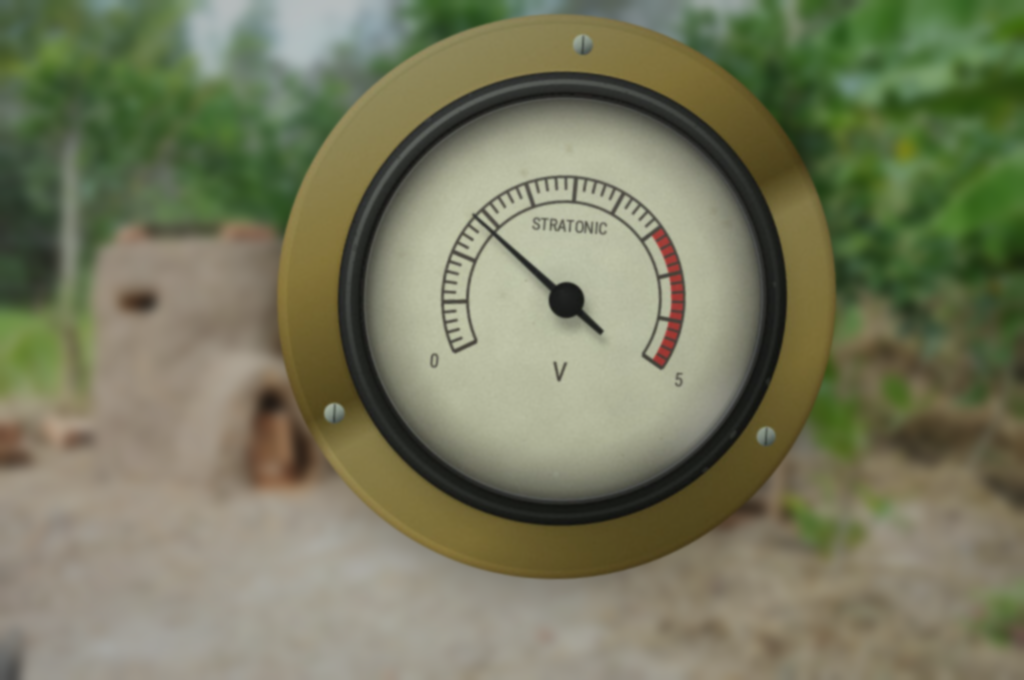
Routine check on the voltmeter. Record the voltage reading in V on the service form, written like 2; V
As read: 1.4; V
